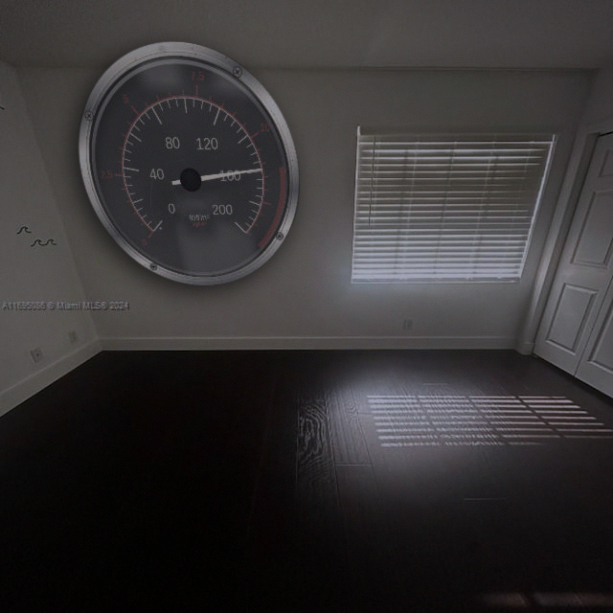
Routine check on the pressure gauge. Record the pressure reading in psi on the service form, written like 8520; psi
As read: 160; psi
